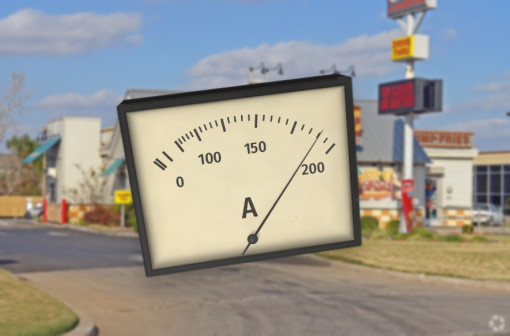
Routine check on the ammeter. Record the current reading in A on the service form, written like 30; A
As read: 190; A
